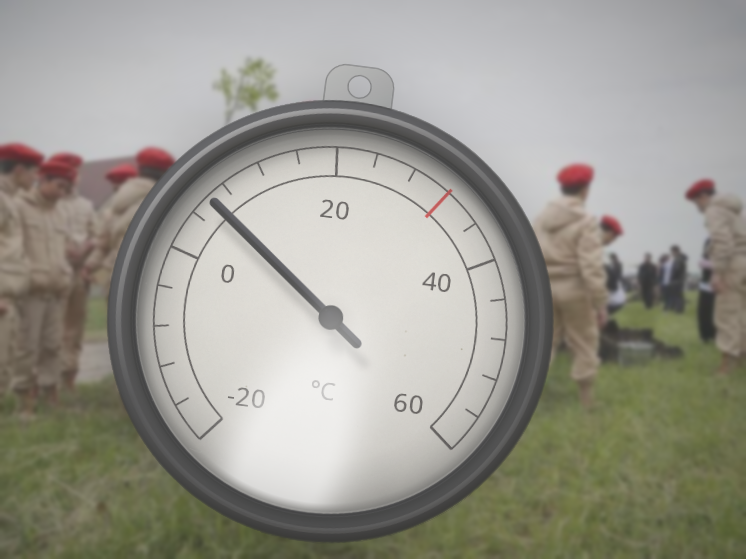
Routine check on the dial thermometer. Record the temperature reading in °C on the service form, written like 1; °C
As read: 6; °C
